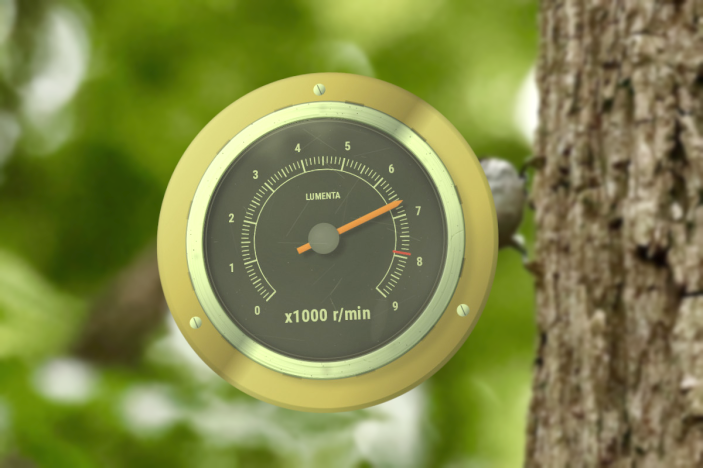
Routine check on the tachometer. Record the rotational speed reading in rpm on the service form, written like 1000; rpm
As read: 6700; rpm
